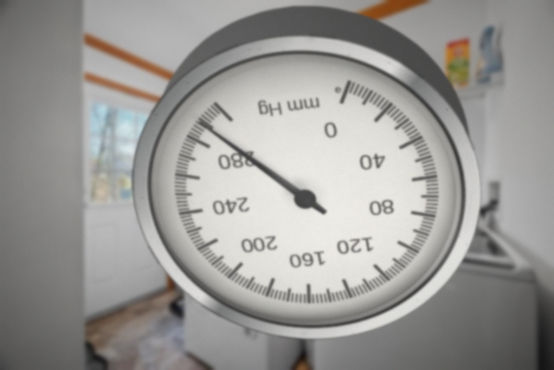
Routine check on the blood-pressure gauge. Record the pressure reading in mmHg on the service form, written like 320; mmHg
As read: 290; mmHg
